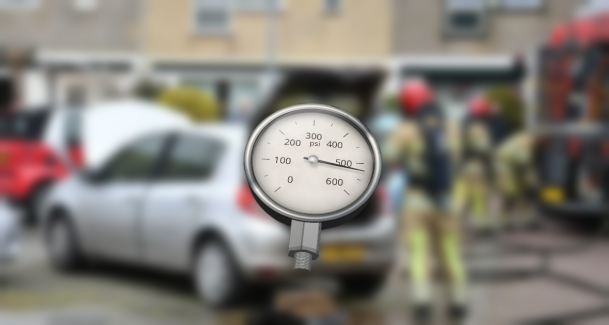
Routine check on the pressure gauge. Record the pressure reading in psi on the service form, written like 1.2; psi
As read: 525; psi
